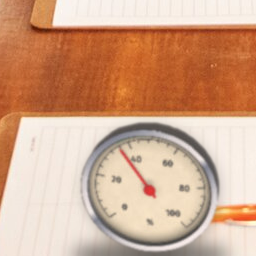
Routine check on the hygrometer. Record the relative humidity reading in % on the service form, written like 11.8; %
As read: 36; %
